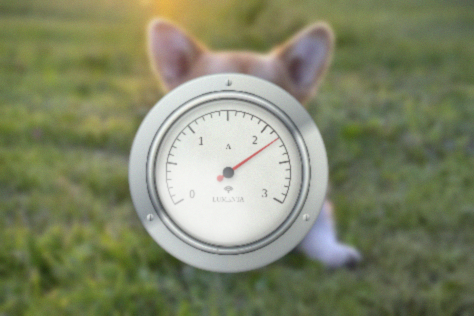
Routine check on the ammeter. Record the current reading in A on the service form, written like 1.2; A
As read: 2.2; A
